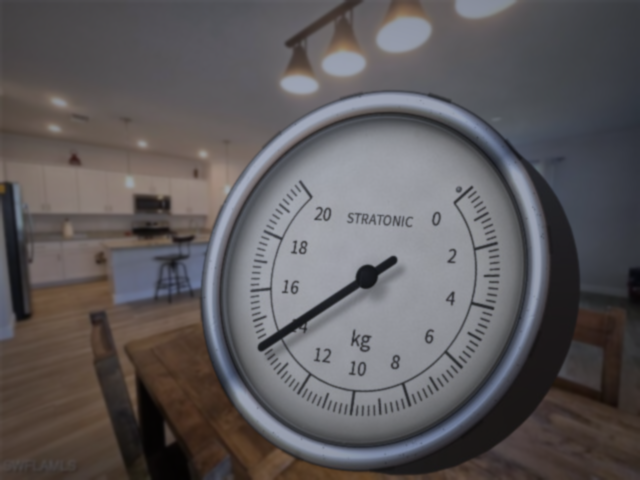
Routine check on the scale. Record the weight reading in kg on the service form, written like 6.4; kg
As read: 14; kg
